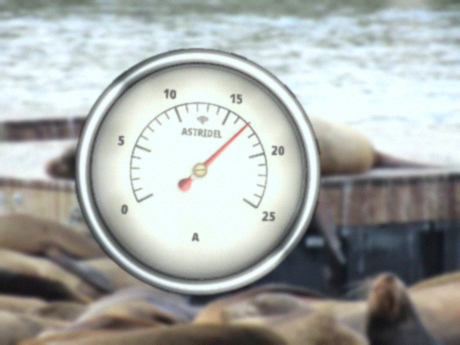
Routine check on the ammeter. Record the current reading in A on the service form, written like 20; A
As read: 17; A
